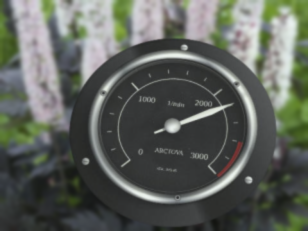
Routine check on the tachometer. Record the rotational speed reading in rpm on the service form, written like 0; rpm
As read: 2200; rpm
